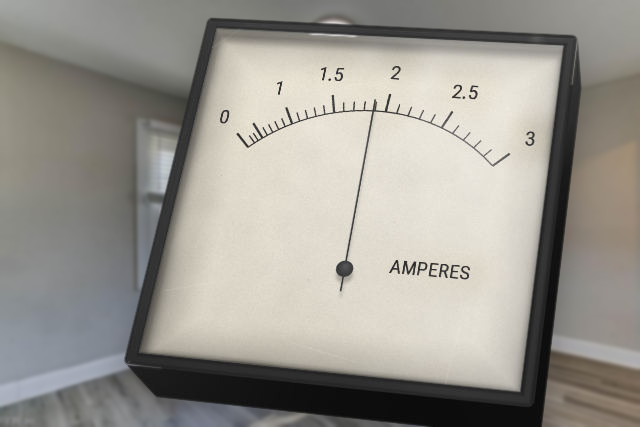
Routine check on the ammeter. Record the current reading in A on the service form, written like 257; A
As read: 1.9; A
